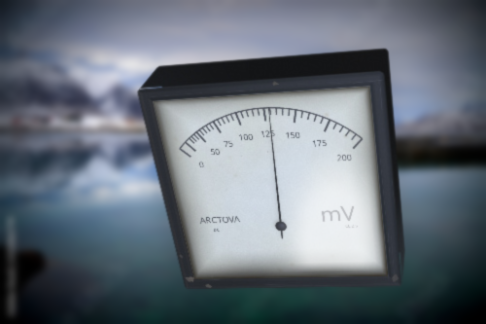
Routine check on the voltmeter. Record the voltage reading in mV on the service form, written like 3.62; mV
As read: 130; mV
